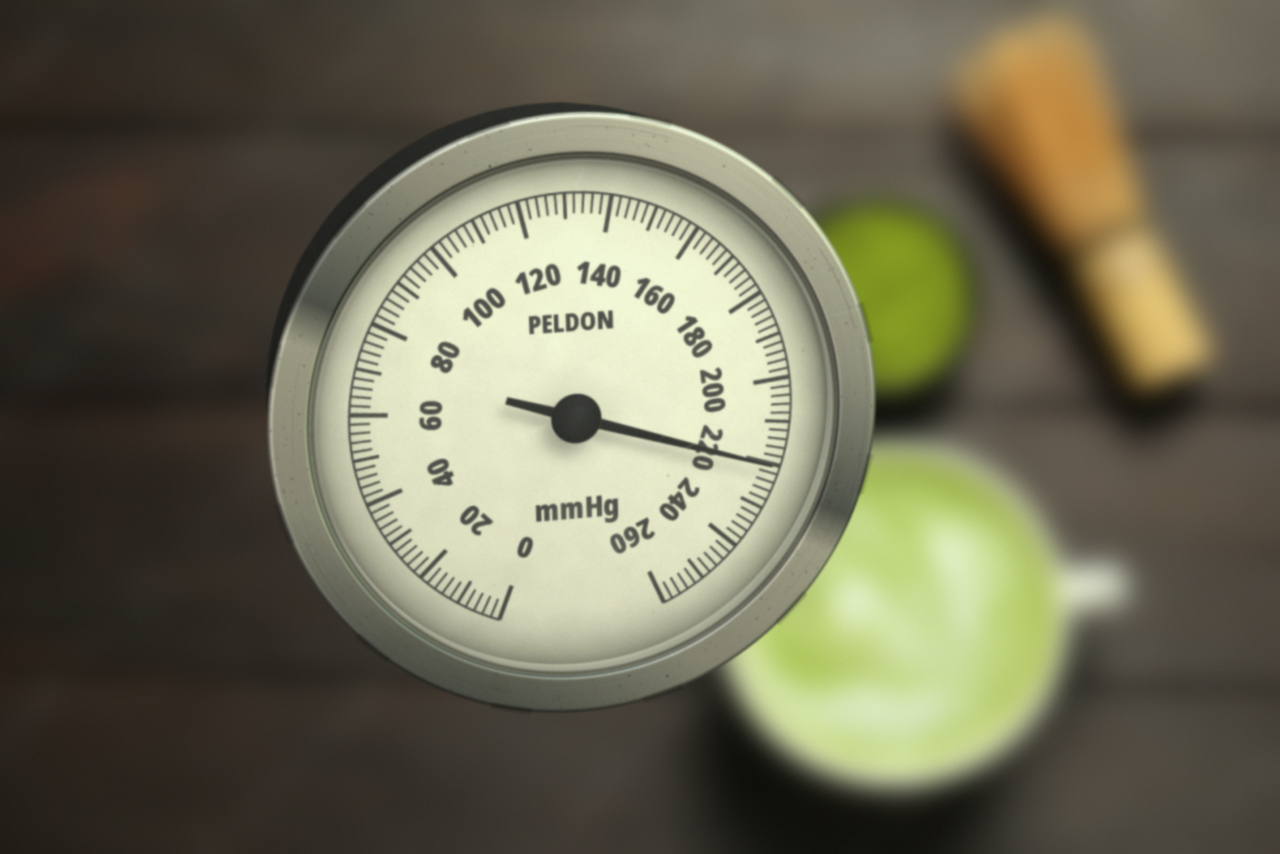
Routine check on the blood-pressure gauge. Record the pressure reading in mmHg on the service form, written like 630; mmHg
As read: 220; mmHg
